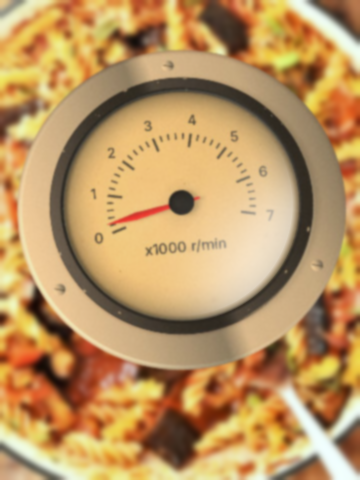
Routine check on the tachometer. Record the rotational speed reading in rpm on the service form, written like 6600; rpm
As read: 200; rpm
